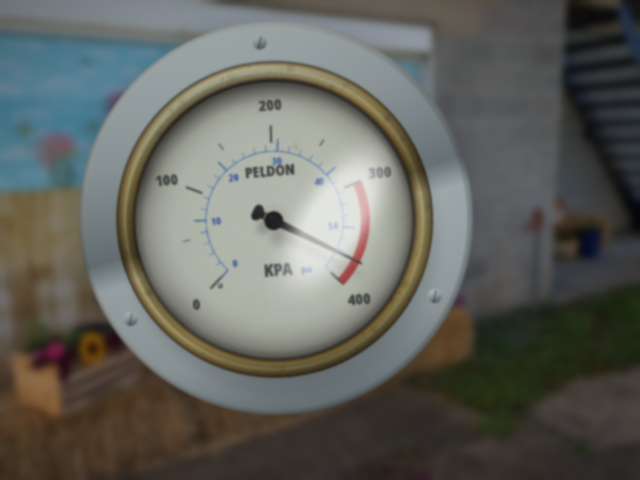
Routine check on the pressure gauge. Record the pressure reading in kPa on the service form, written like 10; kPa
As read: 375; kPa
